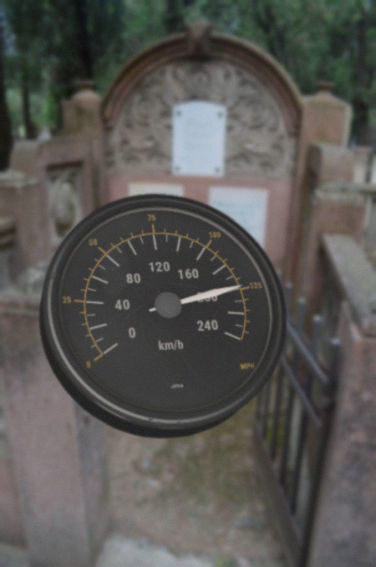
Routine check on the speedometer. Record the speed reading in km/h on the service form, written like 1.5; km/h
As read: 200; km/h
